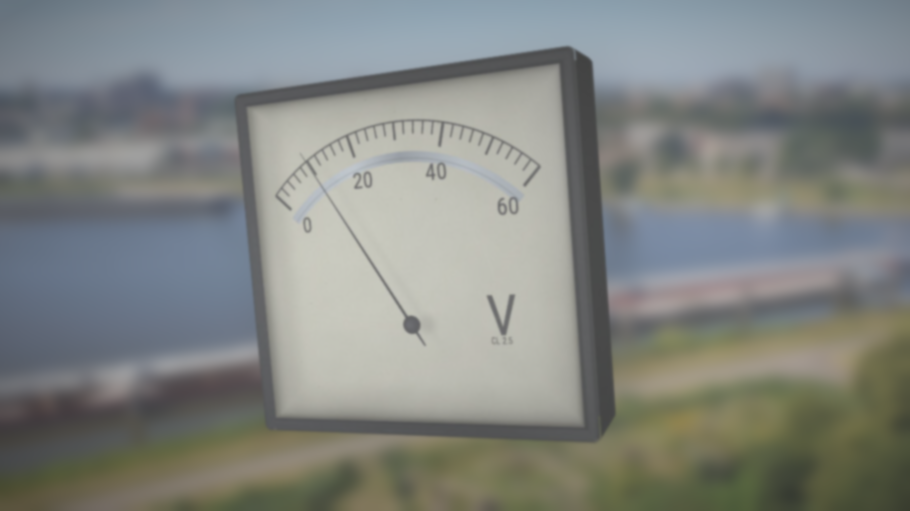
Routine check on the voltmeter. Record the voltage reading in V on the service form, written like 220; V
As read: 10; V
